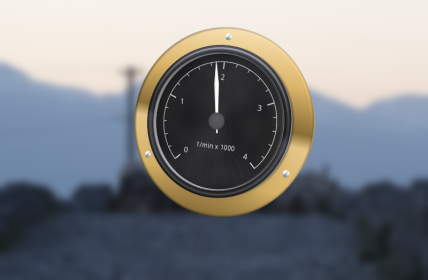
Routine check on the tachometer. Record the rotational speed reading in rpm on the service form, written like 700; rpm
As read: 1900; rpm
